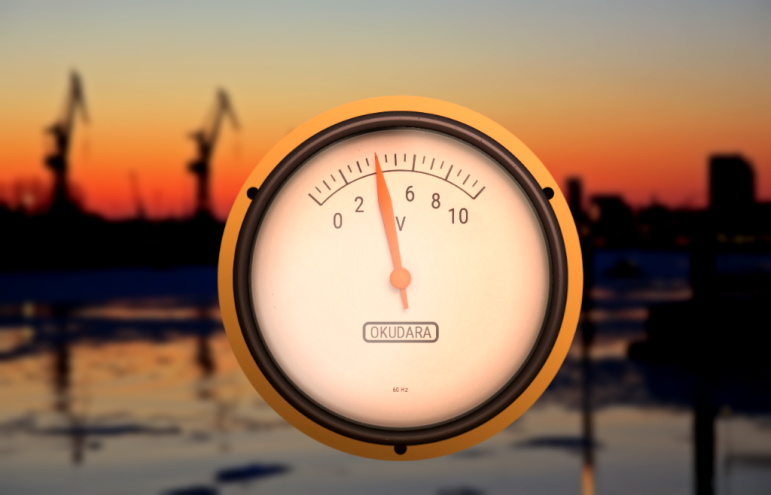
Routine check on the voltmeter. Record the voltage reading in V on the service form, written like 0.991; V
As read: 4; V
